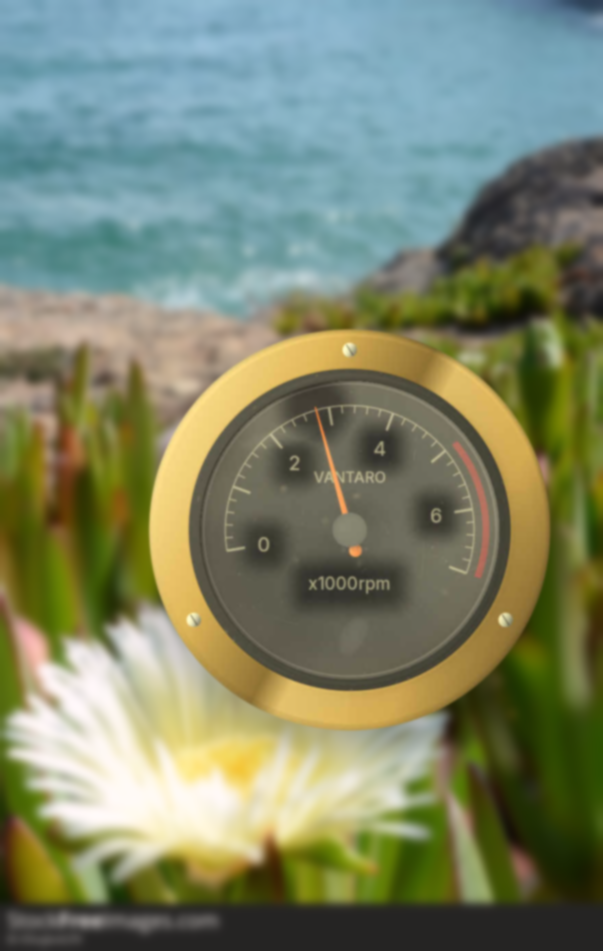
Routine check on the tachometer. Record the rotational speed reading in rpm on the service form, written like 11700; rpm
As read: 2800; rpm
